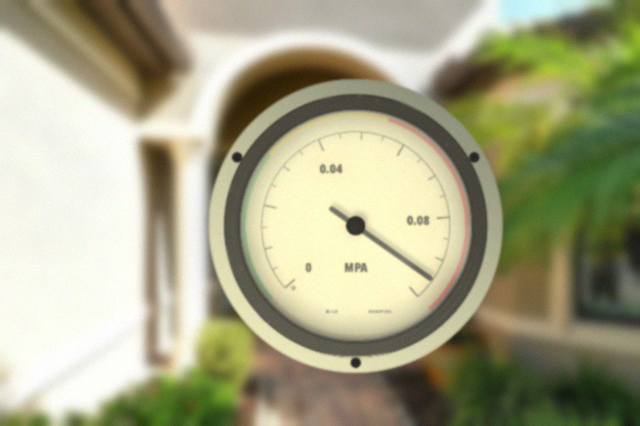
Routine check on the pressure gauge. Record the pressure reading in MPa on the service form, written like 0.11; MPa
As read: 0.095; MPa
